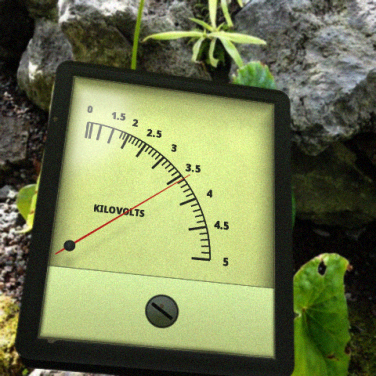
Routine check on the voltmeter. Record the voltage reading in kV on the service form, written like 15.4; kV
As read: 3.6; kV
